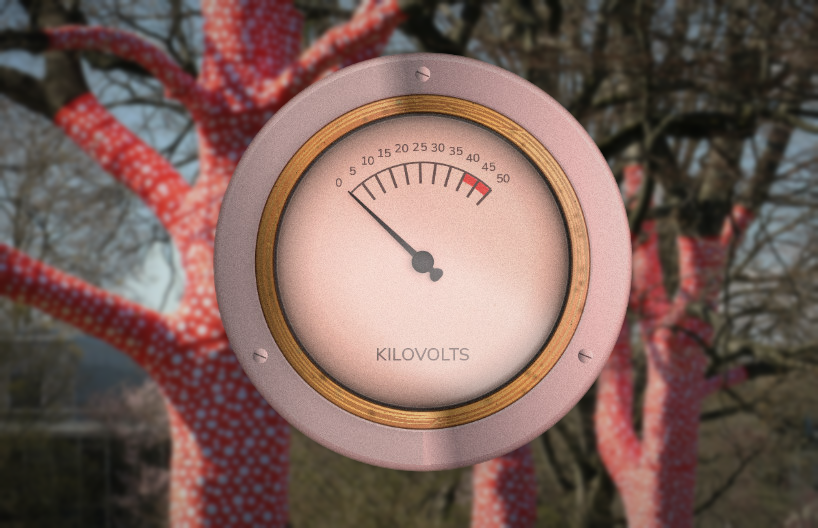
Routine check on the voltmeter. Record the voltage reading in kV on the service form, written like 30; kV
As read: 0; kV
